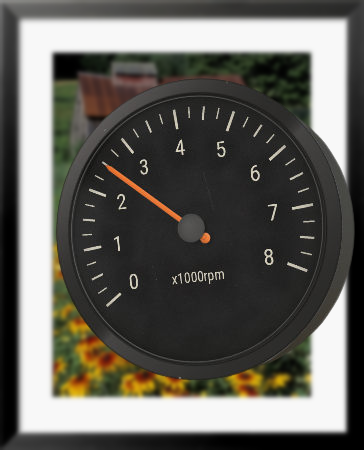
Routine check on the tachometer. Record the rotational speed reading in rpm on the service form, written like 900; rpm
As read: 2500; rpm
